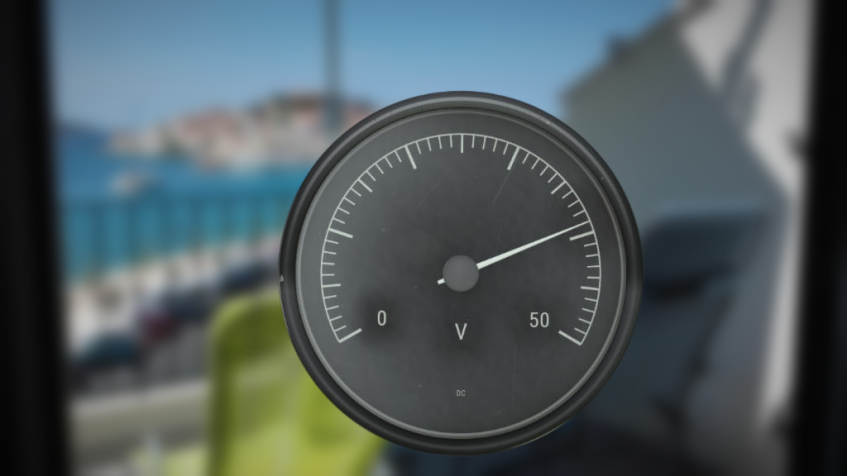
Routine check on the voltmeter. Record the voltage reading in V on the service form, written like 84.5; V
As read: 39; V
